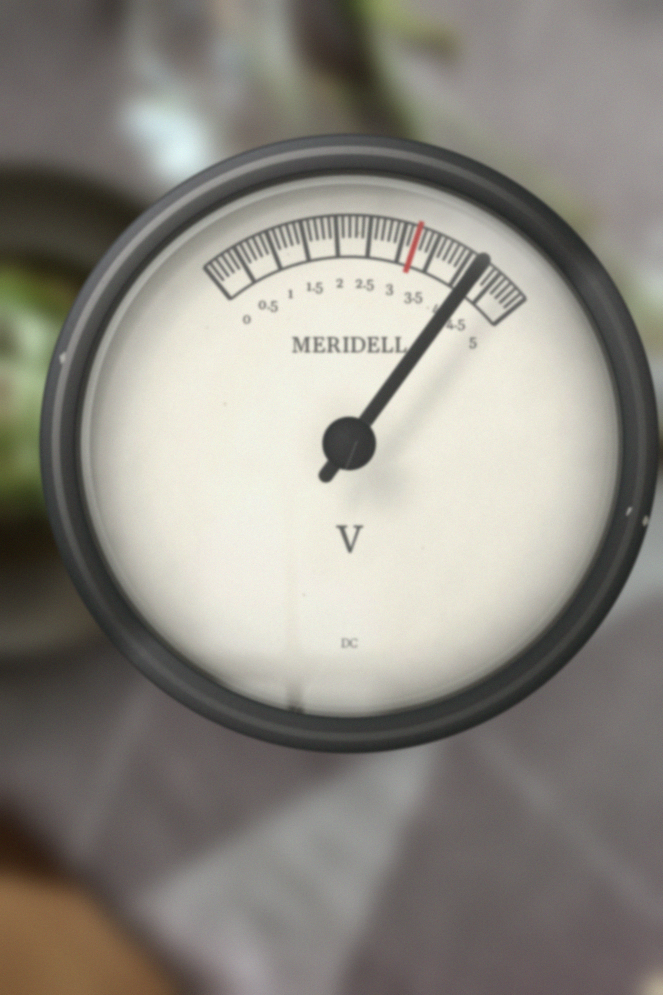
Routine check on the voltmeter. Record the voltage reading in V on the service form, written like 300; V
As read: 4.2; V
